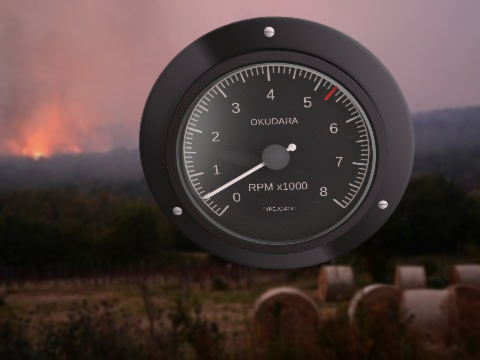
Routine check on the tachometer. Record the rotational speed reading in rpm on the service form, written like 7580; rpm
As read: 500; rpm
